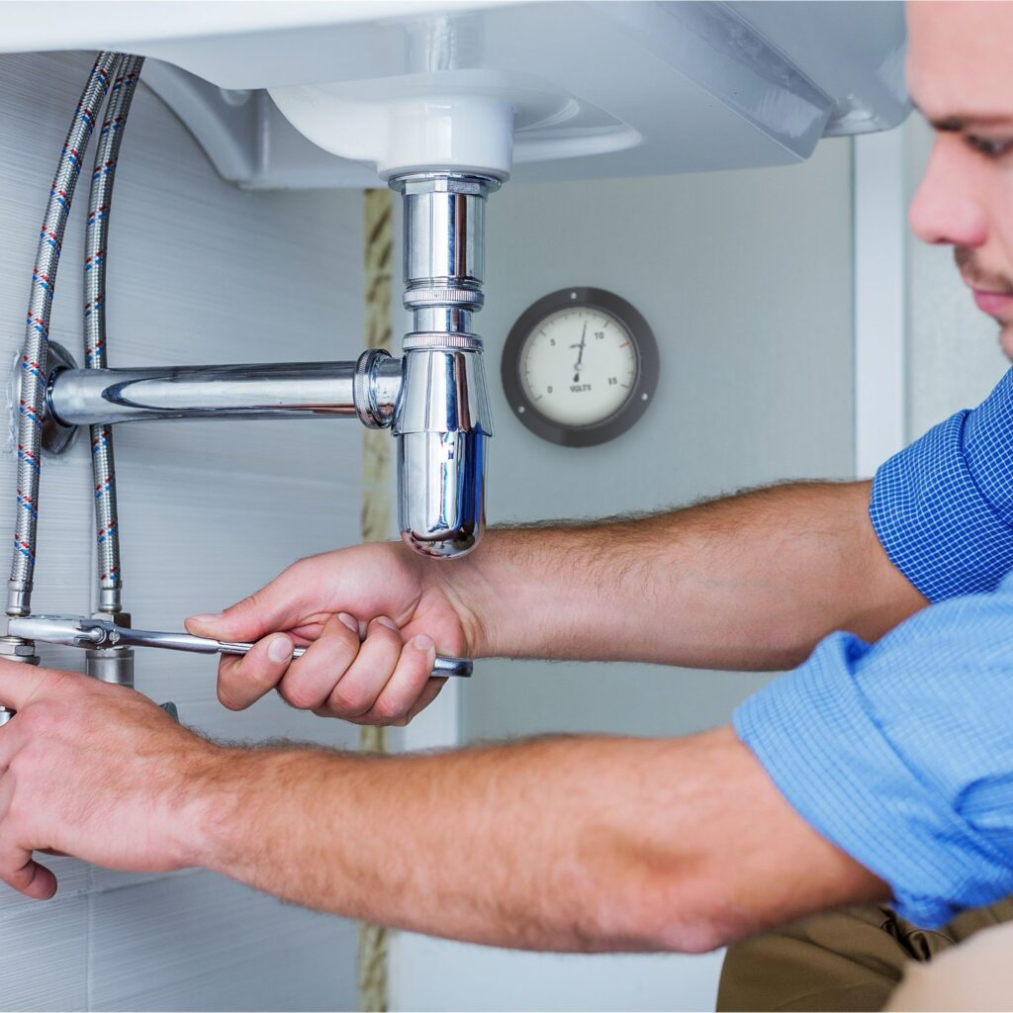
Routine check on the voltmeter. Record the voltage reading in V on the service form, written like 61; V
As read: 8.5; V
